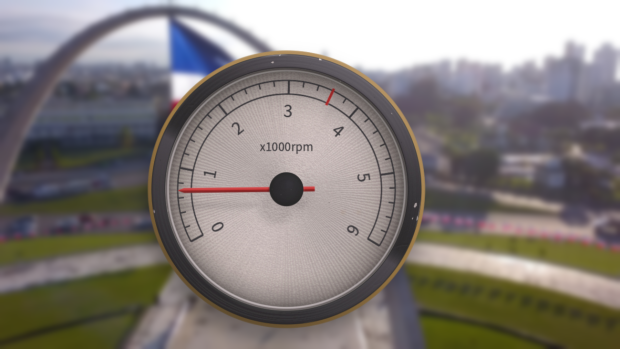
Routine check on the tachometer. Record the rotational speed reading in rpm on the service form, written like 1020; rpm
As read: 700; rpm
